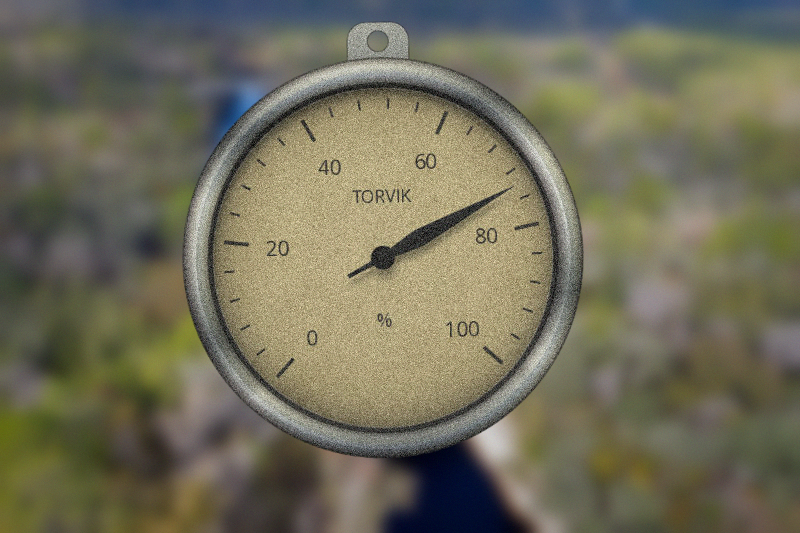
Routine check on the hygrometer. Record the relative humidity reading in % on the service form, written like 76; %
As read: 74; %
